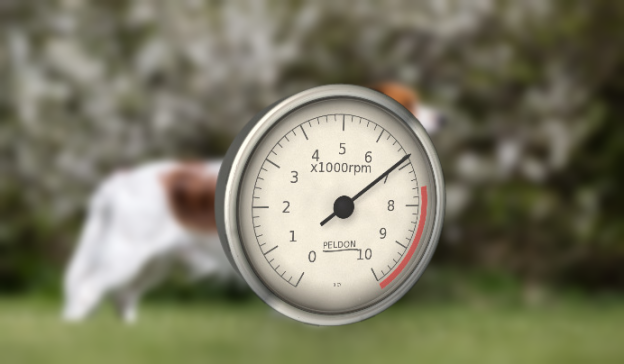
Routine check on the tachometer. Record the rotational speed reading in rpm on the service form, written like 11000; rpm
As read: 6800; rpm
